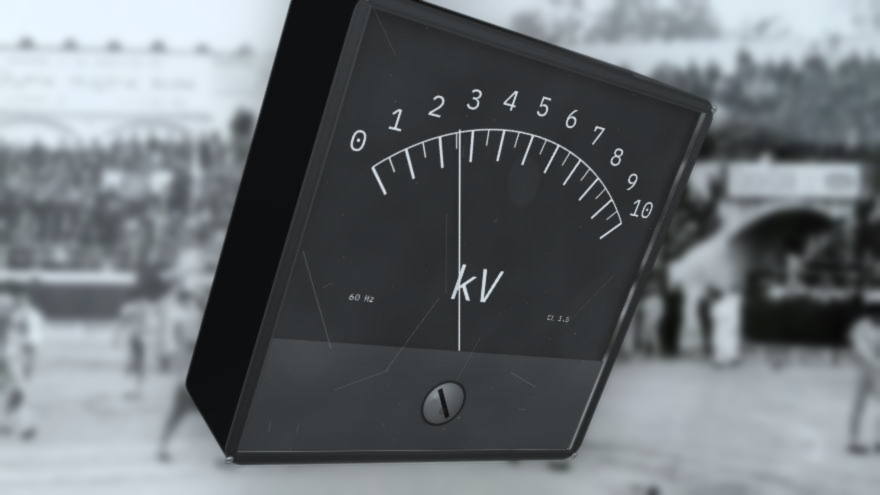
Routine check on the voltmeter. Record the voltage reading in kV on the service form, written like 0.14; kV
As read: 2.5; kV
